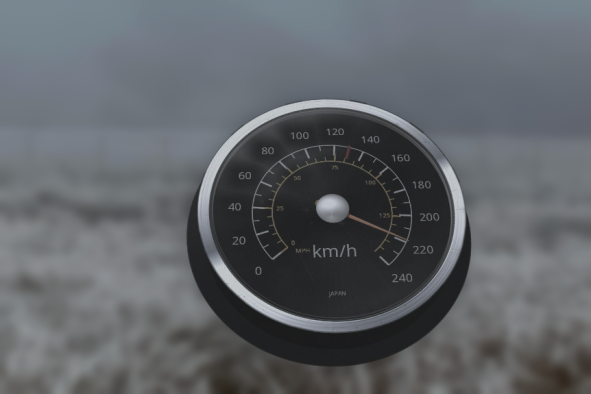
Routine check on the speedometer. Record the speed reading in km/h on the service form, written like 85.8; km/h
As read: 220; km/h
